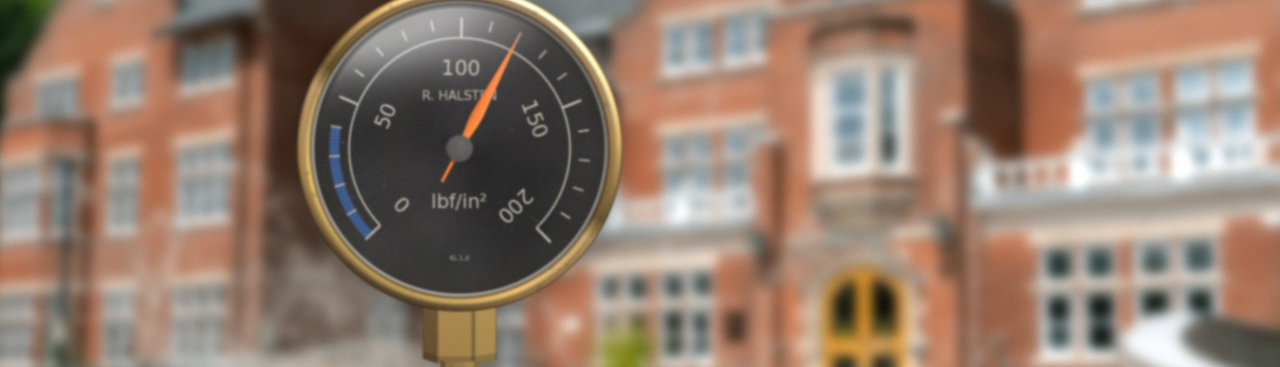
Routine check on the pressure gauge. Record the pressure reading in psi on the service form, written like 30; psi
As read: 120; psi
